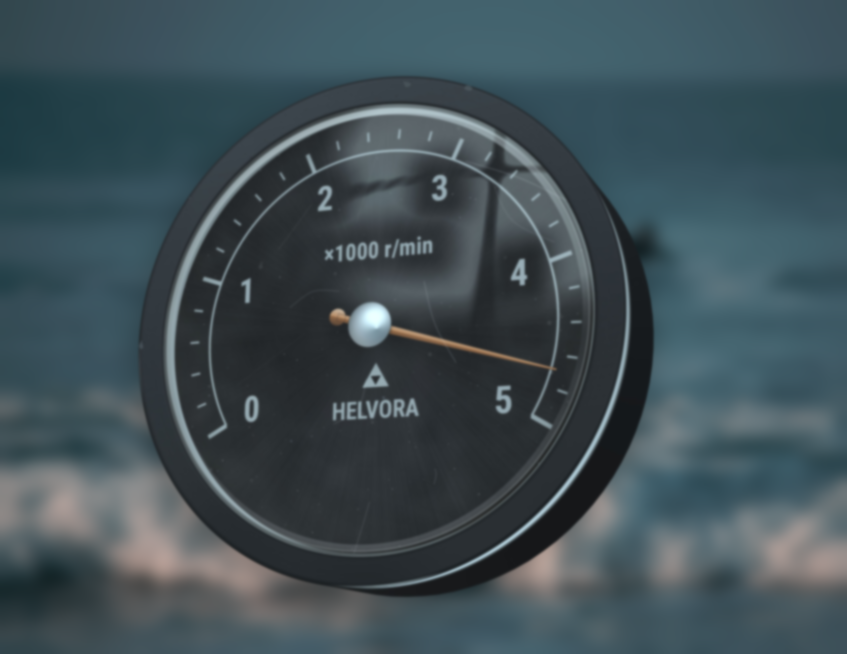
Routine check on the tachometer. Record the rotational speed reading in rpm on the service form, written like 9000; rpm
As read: 4700; rpm
